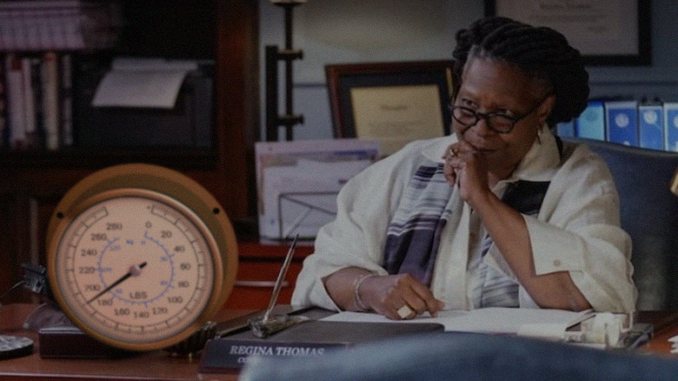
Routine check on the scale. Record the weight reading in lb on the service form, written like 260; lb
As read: 190; lb
